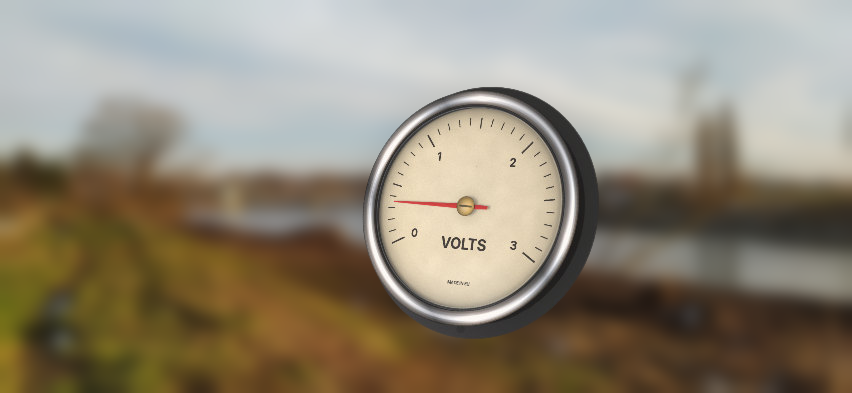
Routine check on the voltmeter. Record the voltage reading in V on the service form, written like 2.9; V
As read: 0.35; V
